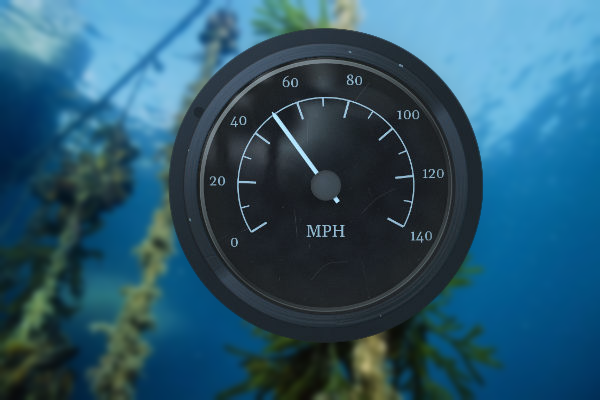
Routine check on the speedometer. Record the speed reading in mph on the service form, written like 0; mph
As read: 50; mph
